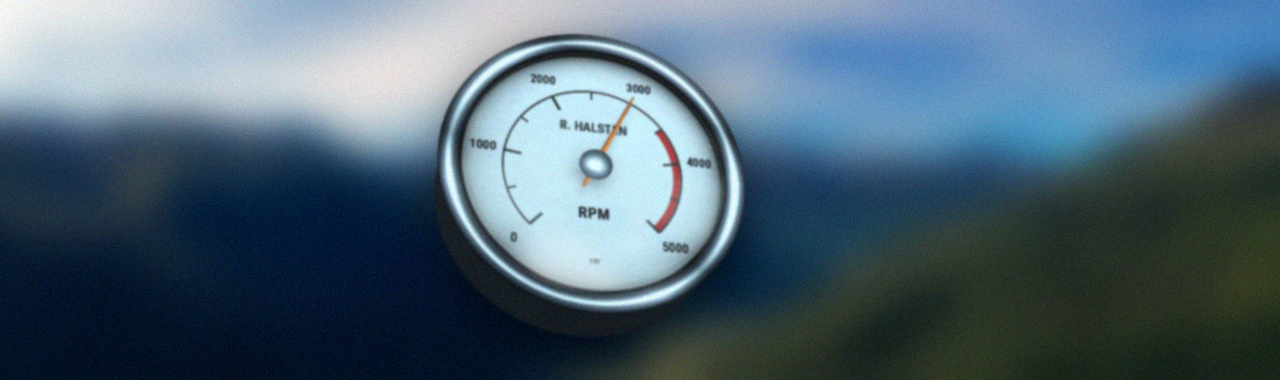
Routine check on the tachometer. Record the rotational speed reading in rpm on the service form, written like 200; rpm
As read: 3000; rpm
